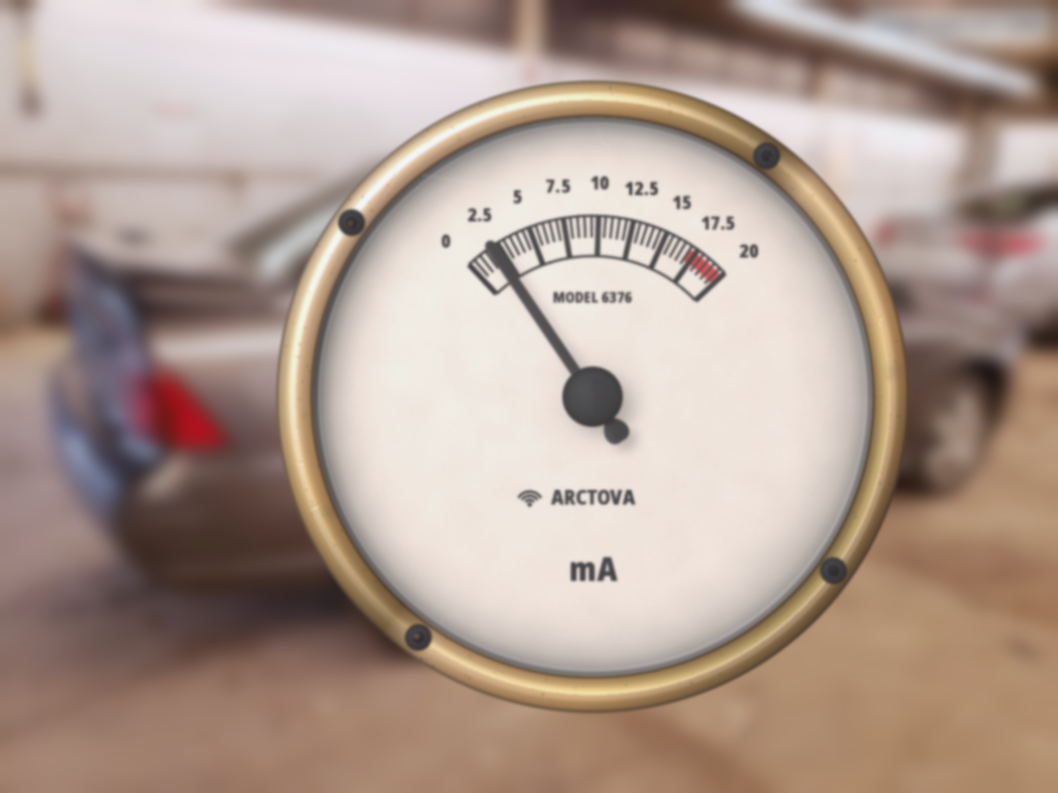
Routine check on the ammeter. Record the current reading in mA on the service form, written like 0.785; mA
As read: 2; mA
